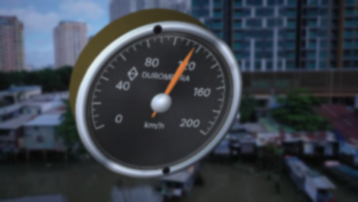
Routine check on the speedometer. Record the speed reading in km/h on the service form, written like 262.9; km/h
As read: 115; km/h
